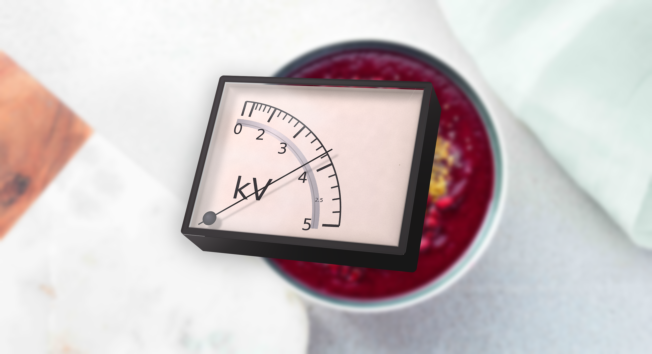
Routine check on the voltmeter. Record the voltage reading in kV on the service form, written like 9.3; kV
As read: 3.8; kV
